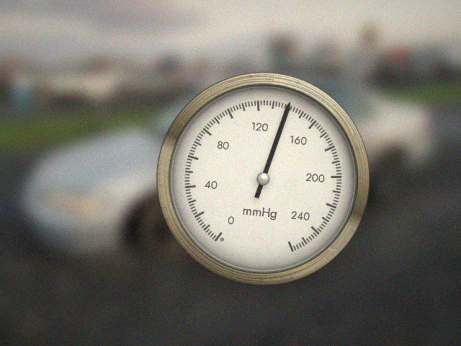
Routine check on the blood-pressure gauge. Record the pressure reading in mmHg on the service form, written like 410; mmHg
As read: 140; mmHg
